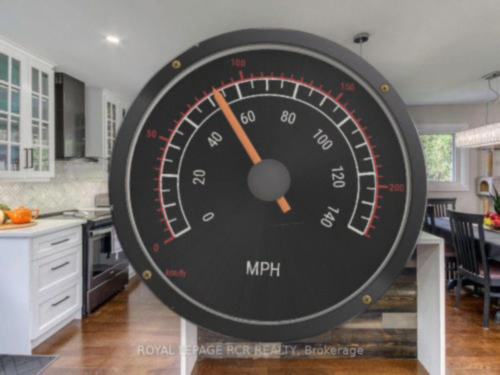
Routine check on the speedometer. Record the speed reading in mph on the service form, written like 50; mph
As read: 52.5; mph
